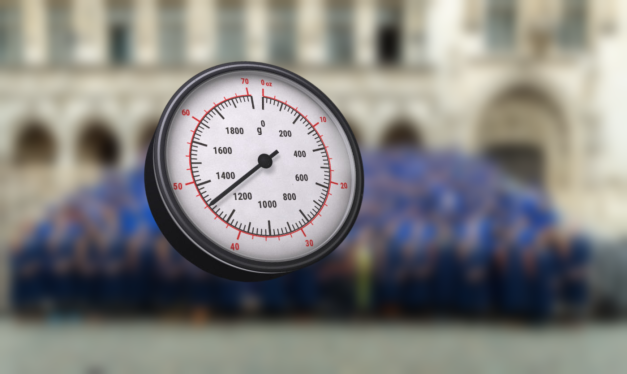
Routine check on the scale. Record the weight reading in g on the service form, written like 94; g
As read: 1300; g
